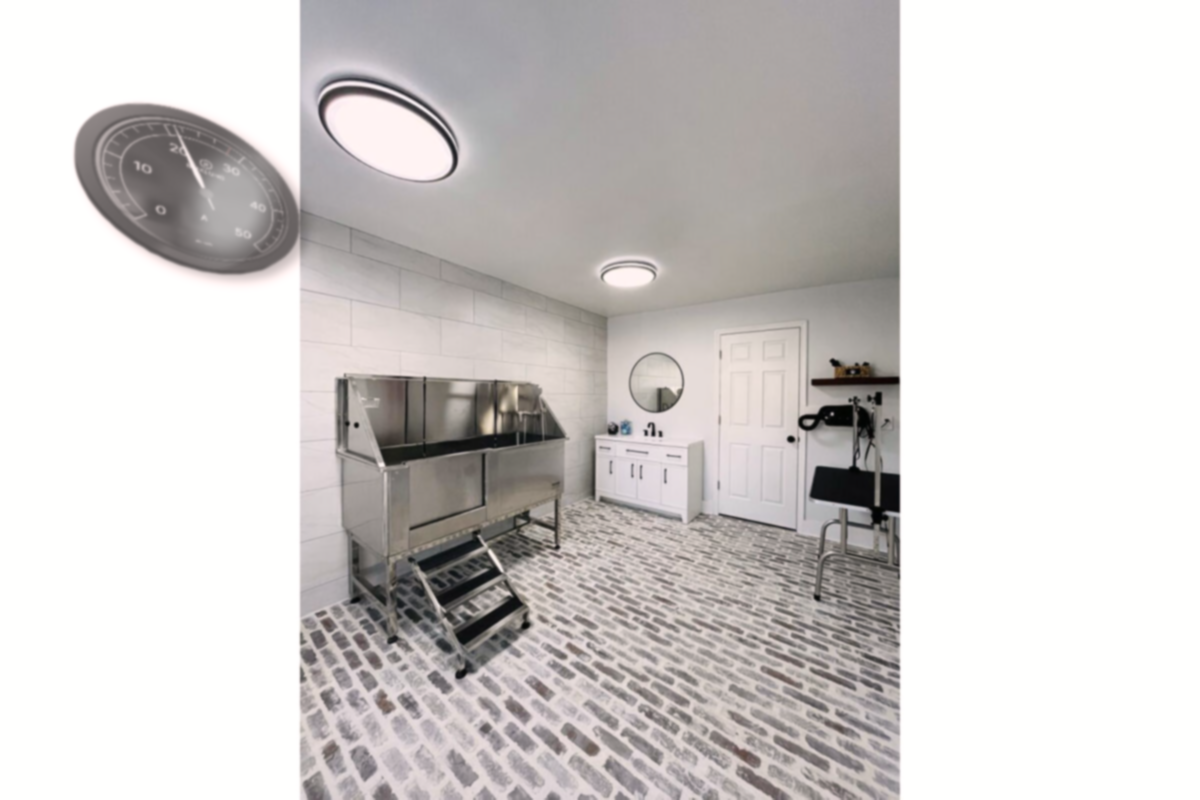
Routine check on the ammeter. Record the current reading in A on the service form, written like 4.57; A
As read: 21; A
